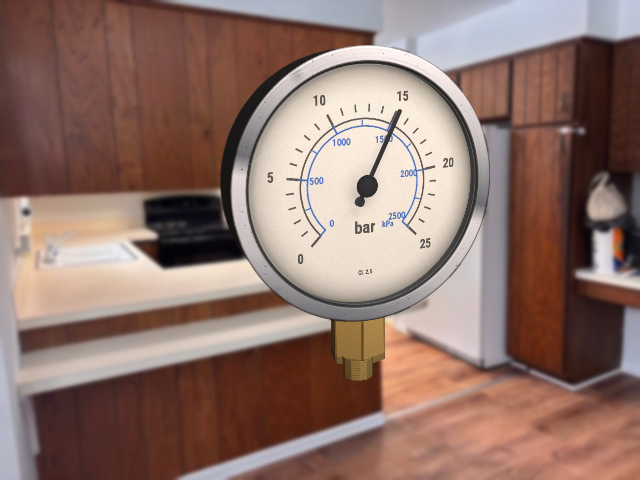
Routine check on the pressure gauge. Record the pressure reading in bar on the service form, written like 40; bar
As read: 15; bar
